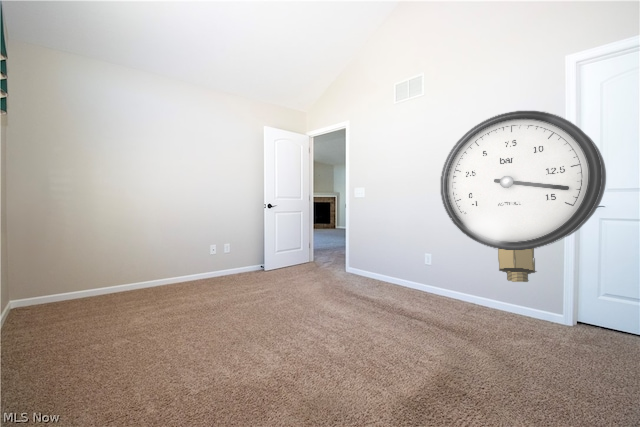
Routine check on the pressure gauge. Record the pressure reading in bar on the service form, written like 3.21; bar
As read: 14; bar
